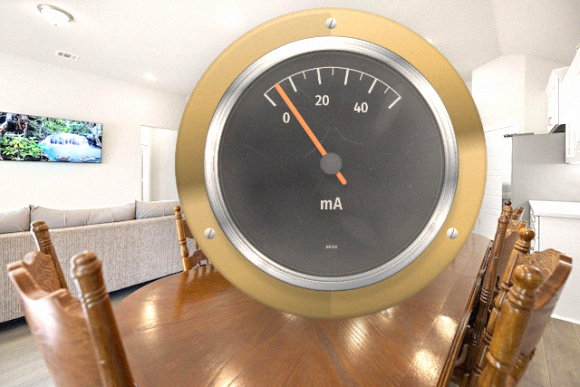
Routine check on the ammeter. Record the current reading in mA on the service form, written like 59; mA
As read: 5; mA
